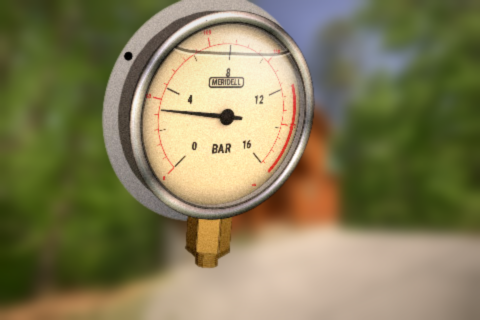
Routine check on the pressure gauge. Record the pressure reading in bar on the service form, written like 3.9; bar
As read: 3; bar
